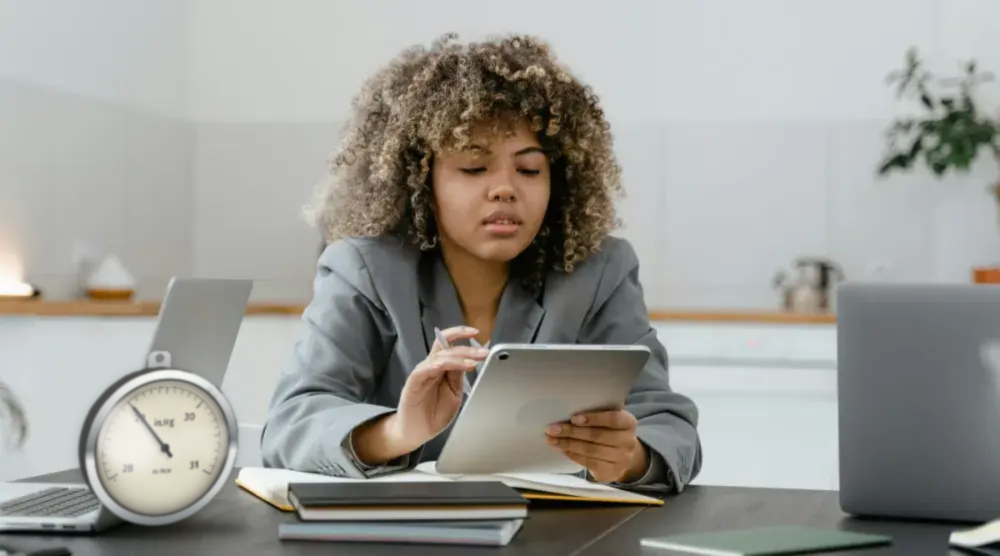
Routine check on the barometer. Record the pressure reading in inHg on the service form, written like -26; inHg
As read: 29; inHg
